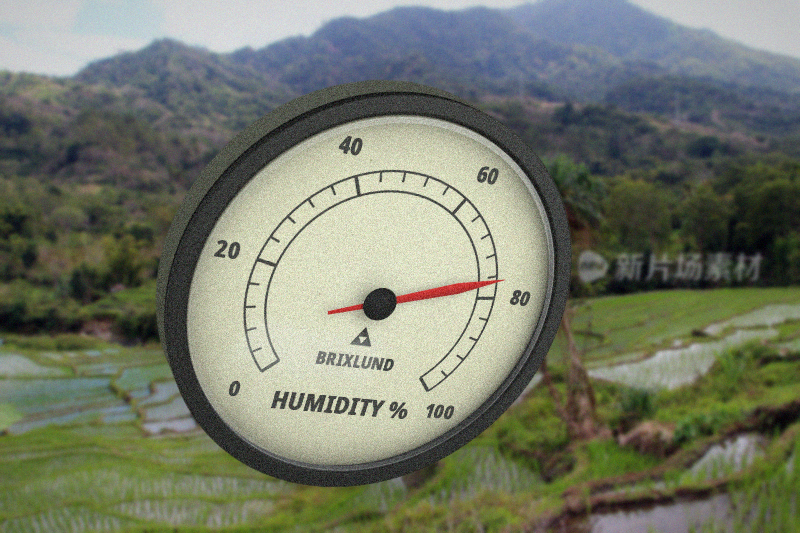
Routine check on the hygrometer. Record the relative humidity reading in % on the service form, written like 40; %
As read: 76; %
